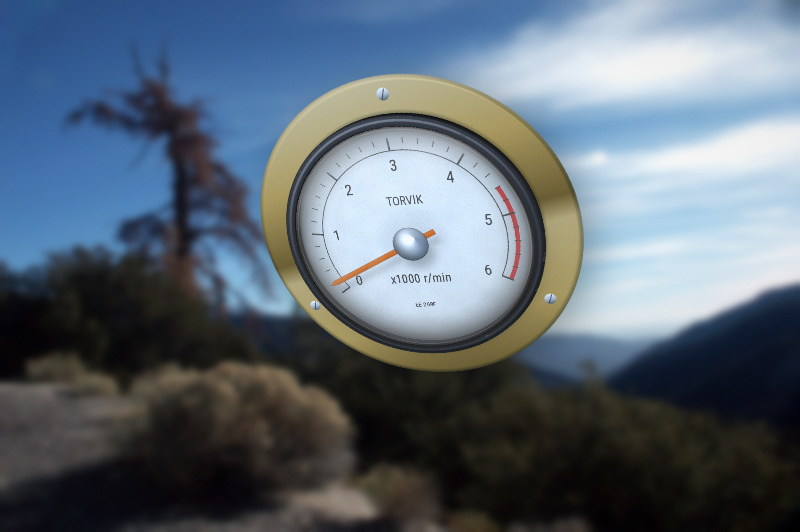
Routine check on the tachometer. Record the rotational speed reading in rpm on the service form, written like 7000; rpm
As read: 200; rpm
